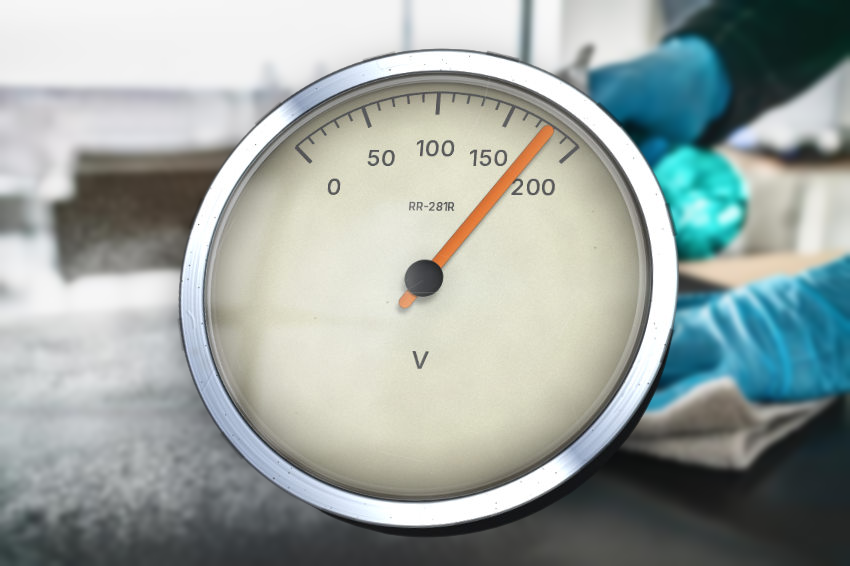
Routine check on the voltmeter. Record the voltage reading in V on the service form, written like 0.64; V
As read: 180; V
